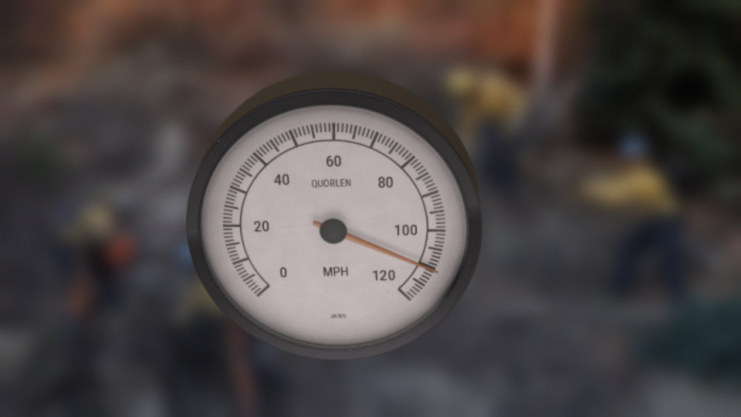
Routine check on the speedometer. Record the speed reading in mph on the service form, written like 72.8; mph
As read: 110; mph
